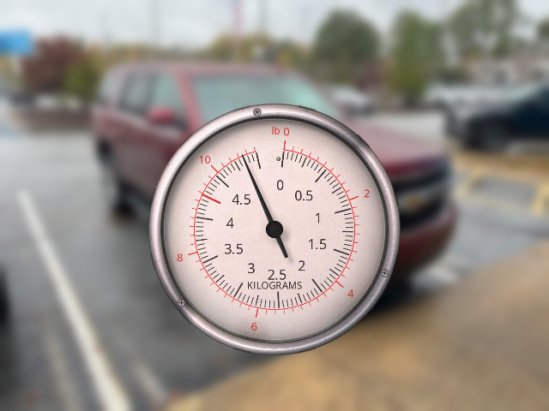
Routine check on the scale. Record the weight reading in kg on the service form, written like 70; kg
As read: 4.85; kg
